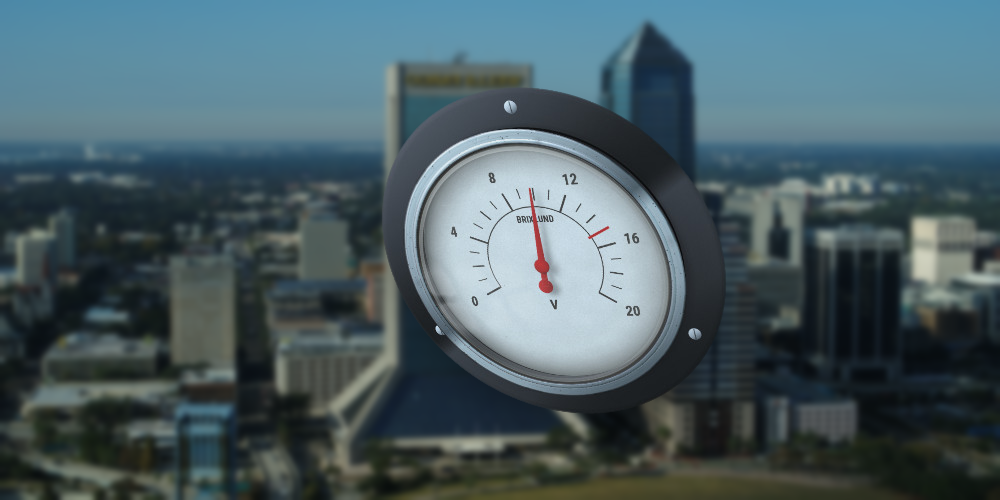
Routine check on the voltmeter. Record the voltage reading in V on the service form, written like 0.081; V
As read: 10; V
